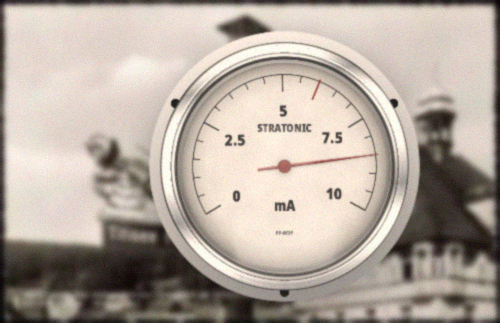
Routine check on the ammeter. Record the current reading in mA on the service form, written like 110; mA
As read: 8.5; mA
